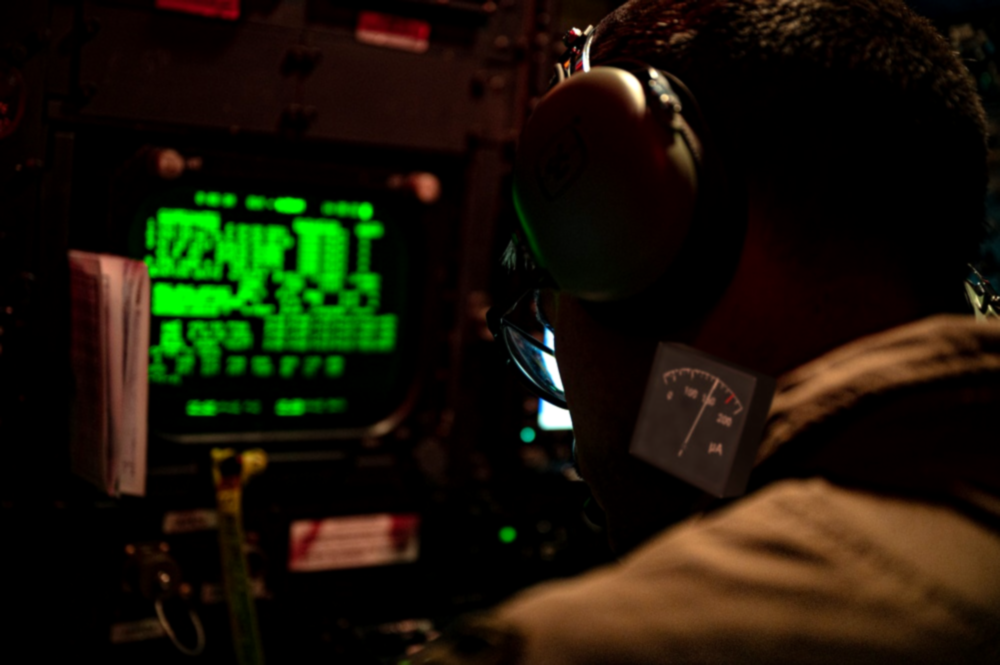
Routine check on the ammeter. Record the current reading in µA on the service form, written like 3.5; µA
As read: 150; µA
